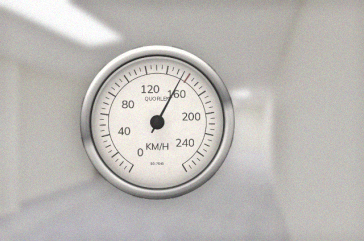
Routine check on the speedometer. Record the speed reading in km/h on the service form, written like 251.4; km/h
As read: 155; km/h
